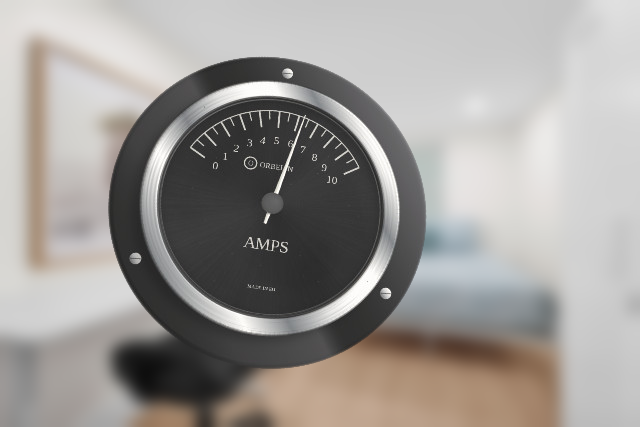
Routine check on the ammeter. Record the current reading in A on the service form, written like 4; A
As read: 6.25; A
